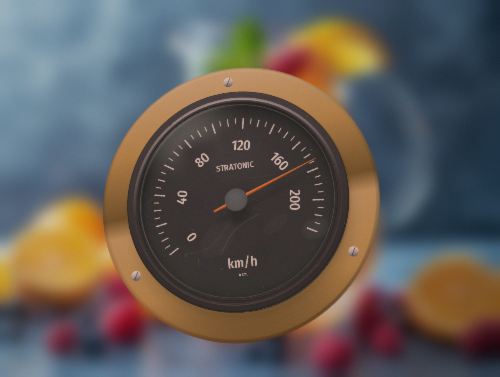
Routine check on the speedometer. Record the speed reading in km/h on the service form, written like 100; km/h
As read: 175; km/h
